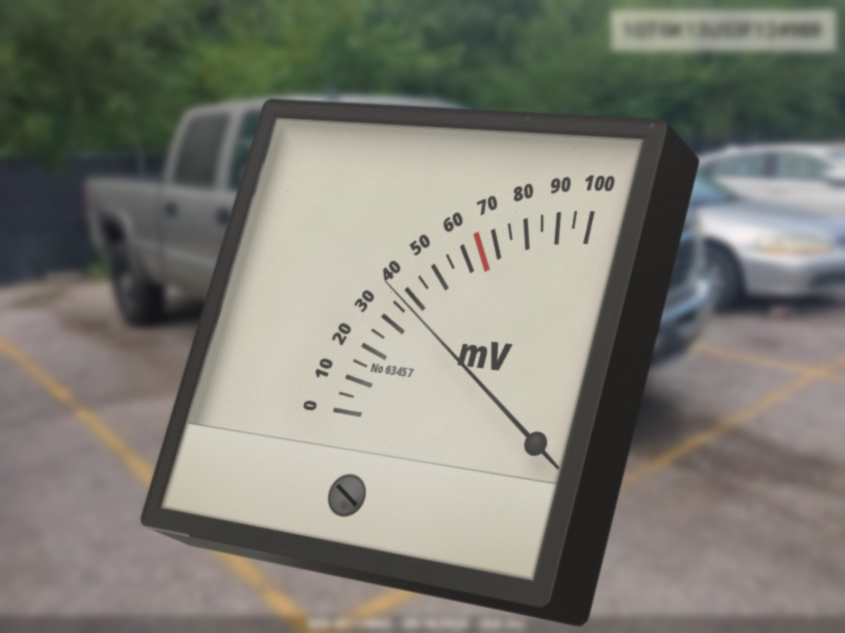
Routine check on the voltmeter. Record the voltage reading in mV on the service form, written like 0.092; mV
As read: 37.5; mV
